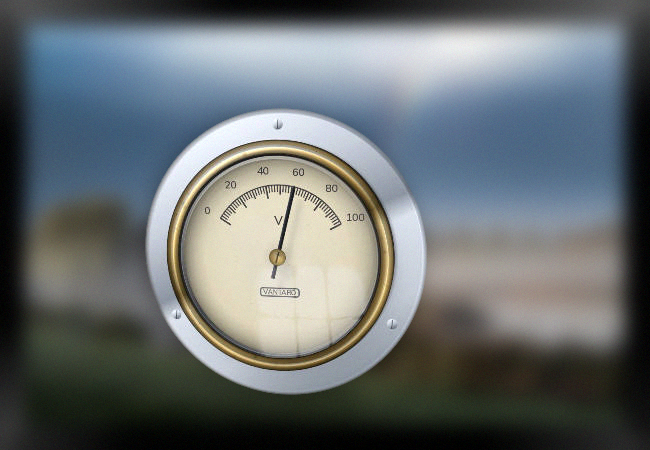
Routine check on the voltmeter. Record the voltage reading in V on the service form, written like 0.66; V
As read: 60; V
